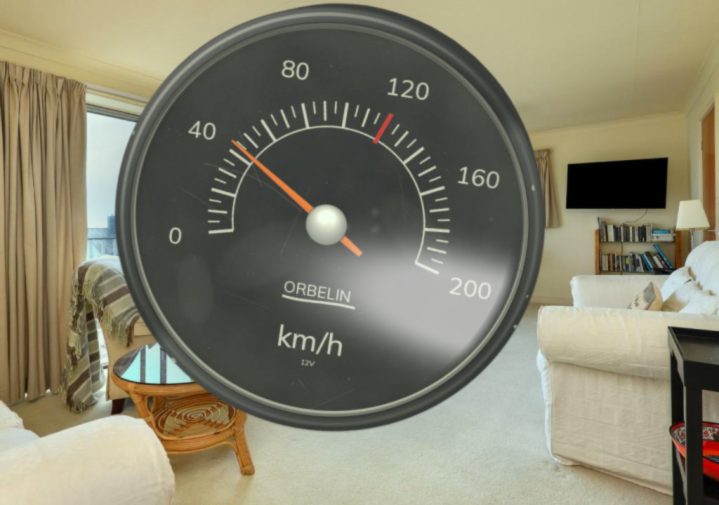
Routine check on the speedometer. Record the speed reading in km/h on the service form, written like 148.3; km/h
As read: 45; km/h
